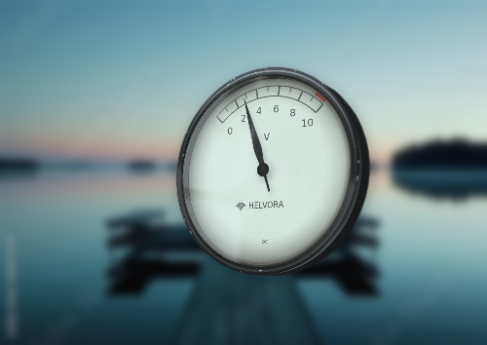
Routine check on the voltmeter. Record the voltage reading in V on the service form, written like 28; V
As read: 3; V
